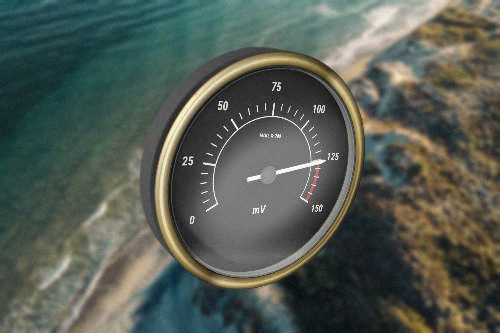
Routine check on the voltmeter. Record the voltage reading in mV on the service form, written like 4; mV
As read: 125; mV
